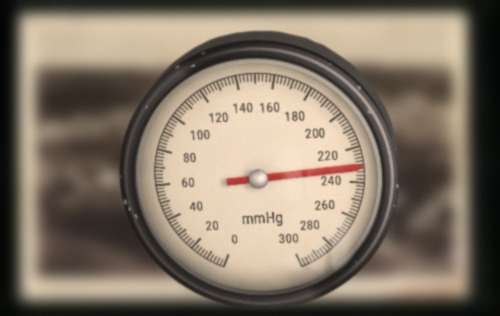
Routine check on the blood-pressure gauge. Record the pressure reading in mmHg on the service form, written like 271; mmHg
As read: 230; mmHg
